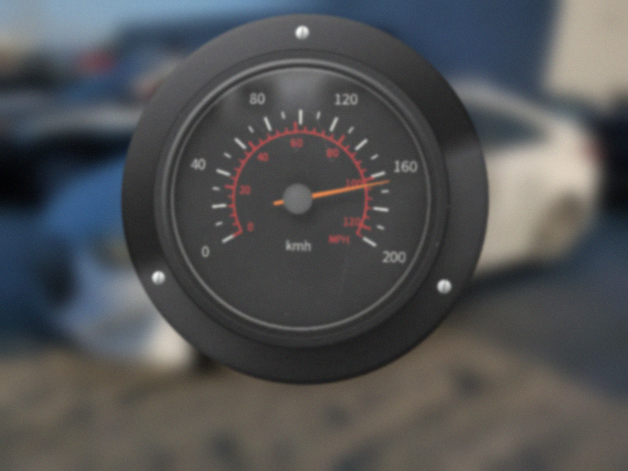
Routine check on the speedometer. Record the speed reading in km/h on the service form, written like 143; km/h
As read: 165; km/h
